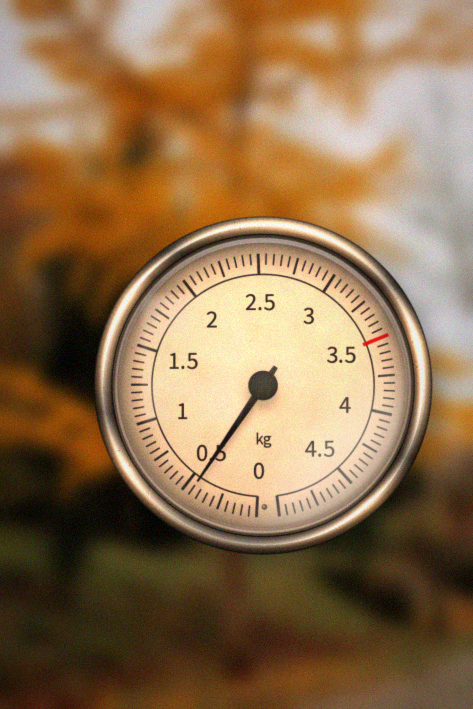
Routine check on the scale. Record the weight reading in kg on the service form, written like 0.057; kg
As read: 0.45; kg
